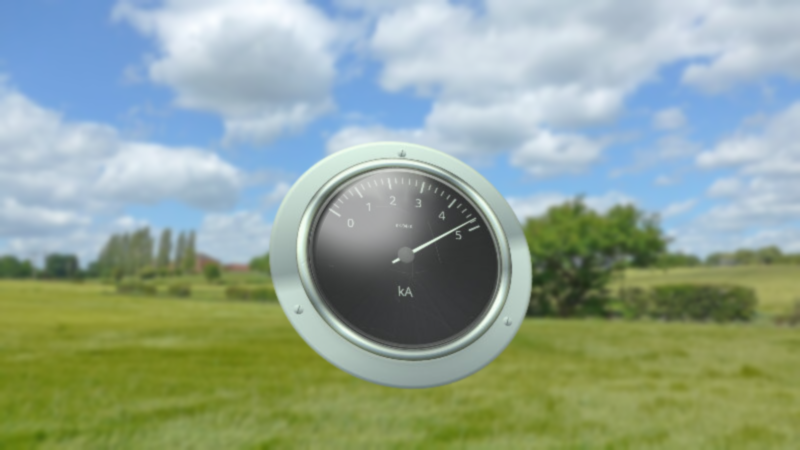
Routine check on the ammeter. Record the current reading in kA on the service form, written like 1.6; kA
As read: 4.8; kA
